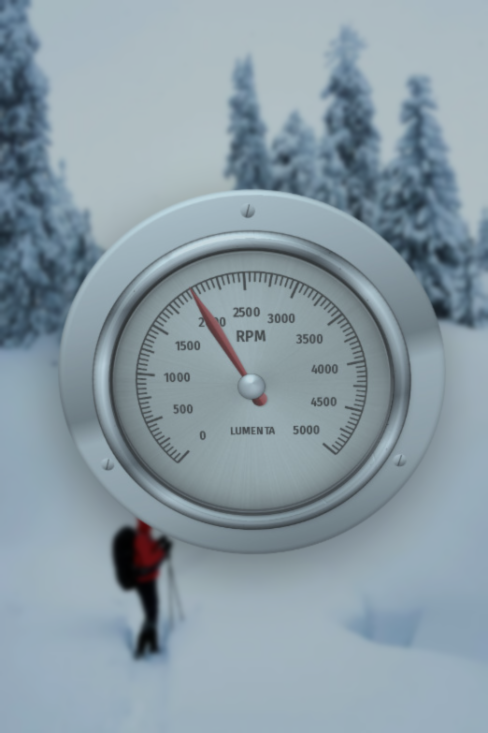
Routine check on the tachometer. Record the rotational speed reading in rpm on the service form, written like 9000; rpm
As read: 2000; rpm
